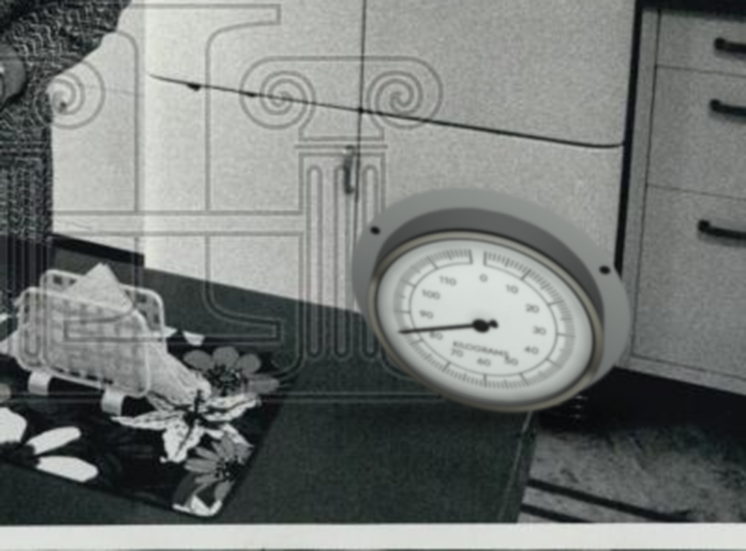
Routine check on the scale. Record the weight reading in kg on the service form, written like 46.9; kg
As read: 85; kg
